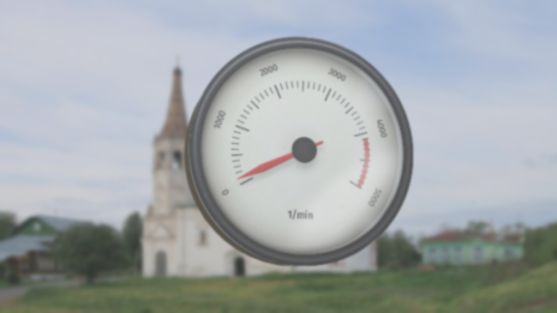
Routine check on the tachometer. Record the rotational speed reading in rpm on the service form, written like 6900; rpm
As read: 100; rpm
